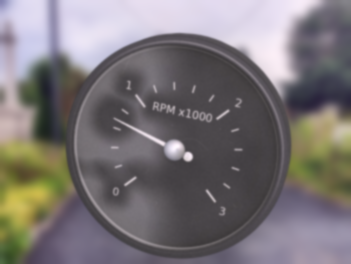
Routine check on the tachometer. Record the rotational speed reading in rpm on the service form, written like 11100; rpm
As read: 700; rpm
